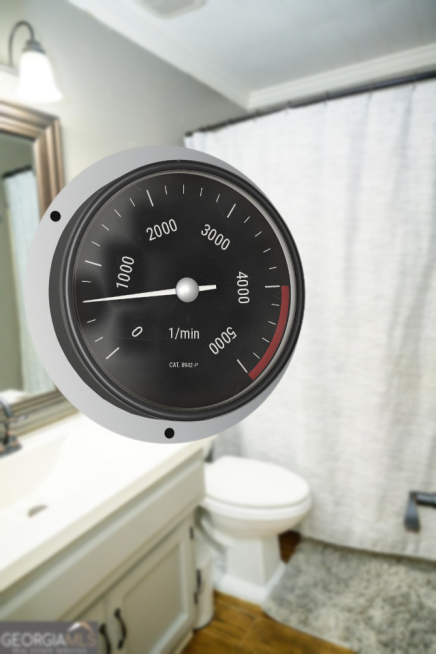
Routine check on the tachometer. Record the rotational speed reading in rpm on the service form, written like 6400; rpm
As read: 600; rpm
